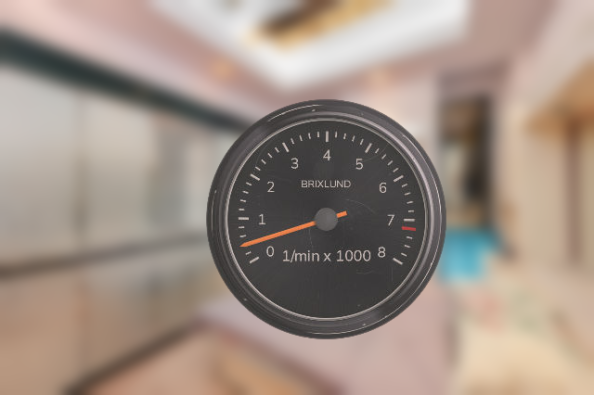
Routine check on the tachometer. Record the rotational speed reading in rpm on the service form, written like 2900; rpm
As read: 400; rpm
